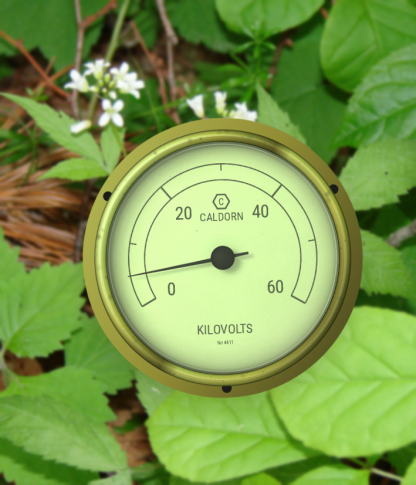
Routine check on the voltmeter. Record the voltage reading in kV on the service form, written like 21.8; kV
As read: 5; kV
